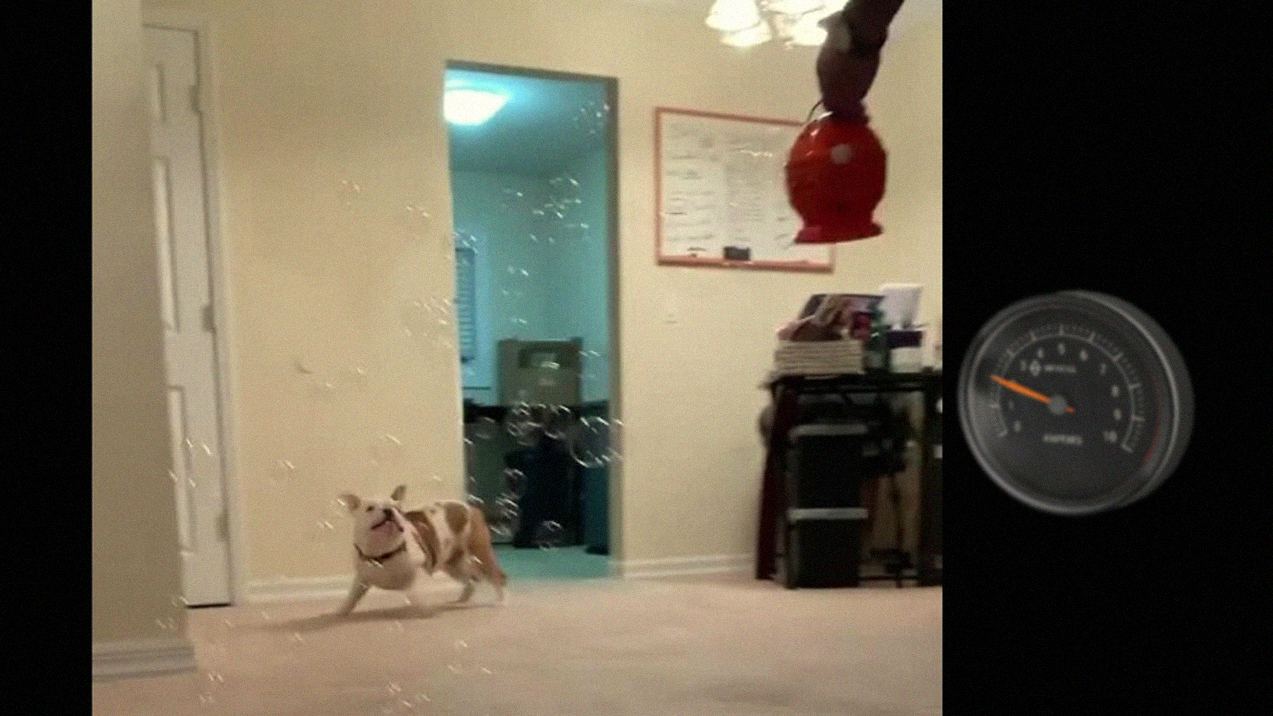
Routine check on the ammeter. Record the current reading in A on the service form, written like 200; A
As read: 2; A
